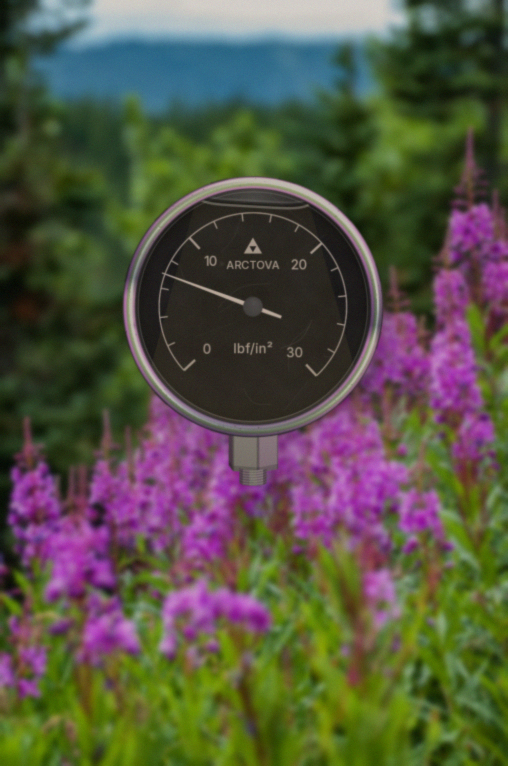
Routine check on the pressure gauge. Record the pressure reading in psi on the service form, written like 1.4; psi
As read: 7; psi
